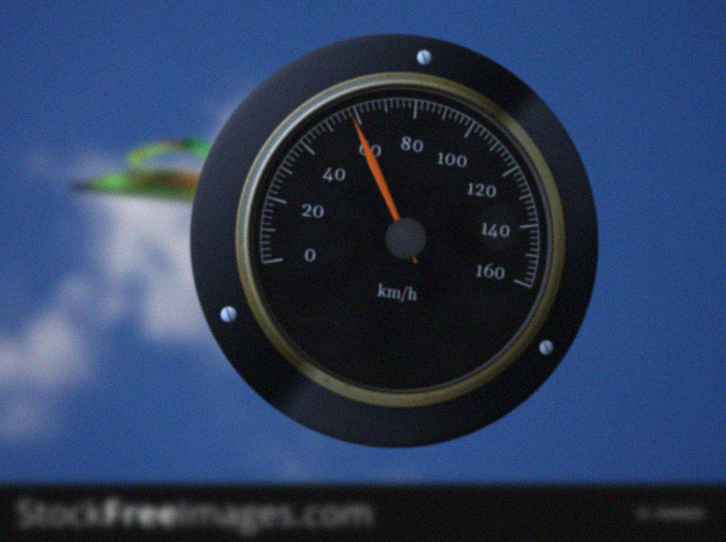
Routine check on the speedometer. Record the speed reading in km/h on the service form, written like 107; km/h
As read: 58; km/h
